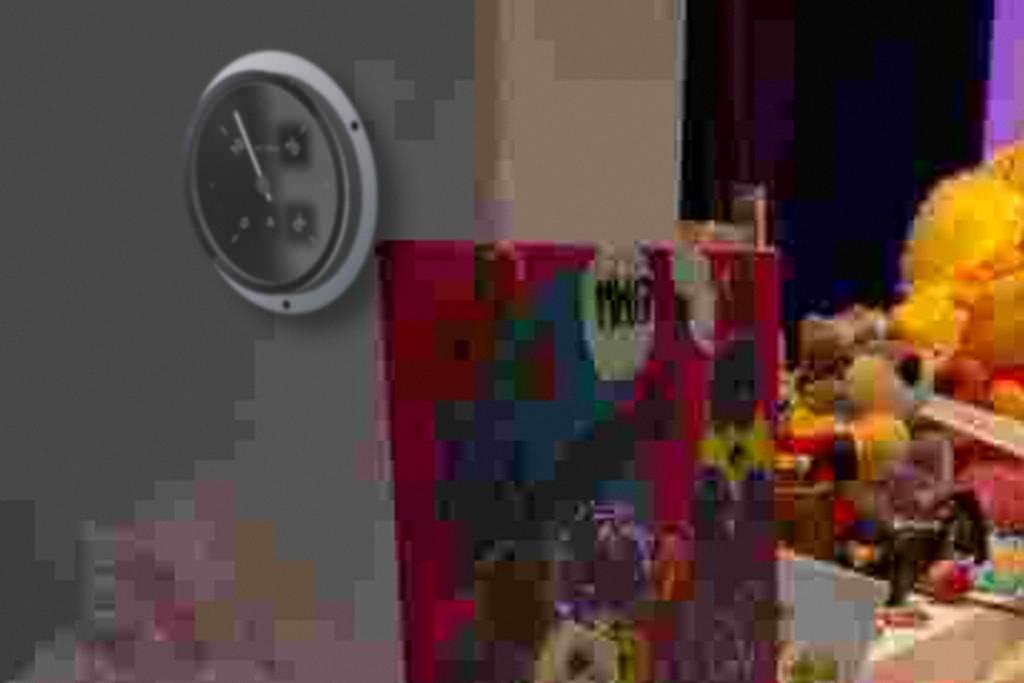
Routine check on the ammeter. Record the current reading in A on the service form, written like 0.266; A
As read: 12.5; A
